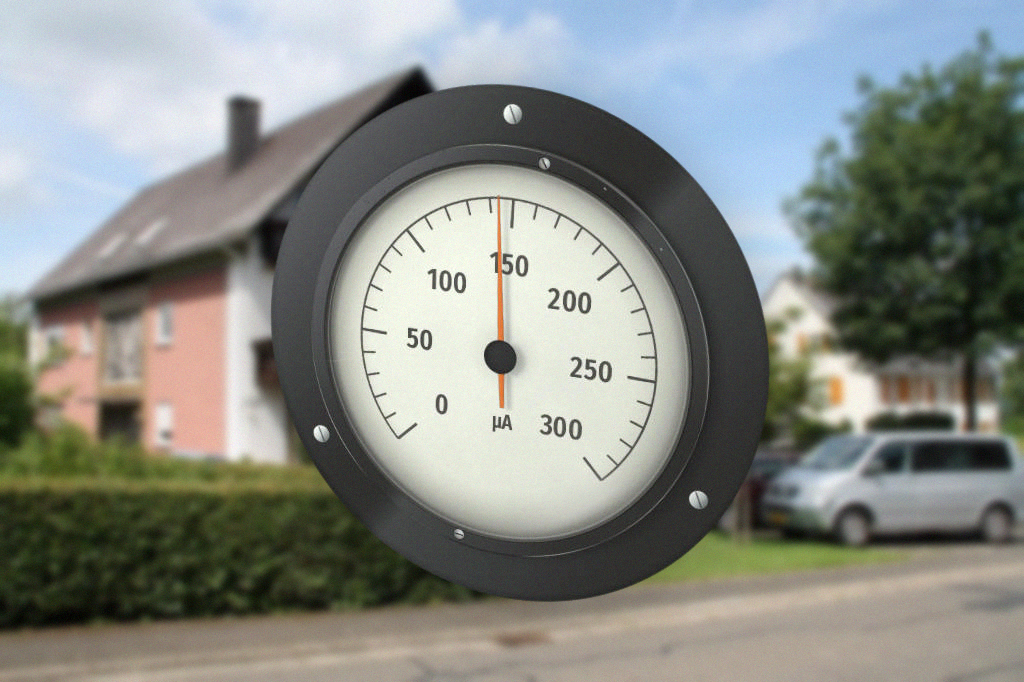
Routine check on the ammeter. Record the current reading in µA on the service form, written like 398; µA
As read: 145; µA
